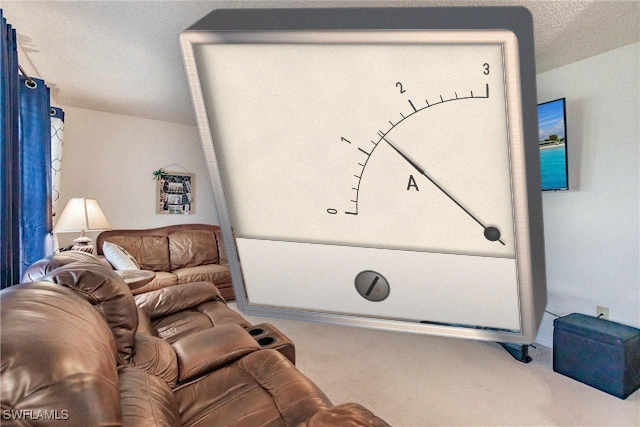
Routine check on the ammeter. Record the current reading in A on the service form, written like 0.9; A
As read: 1.4; A
